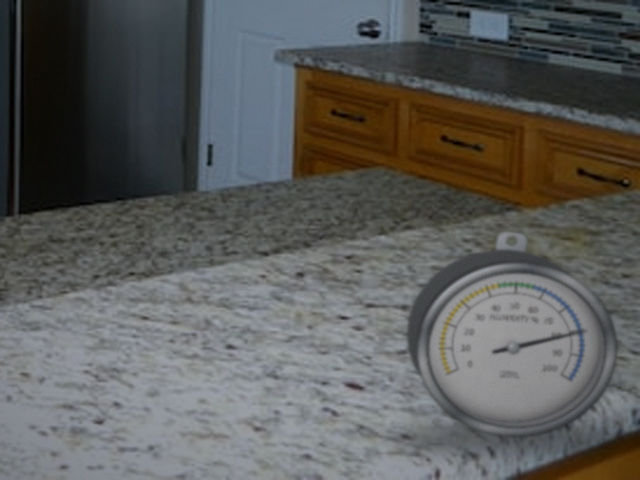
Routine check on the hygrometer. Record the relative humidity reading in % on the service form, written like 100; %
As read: 80; %
